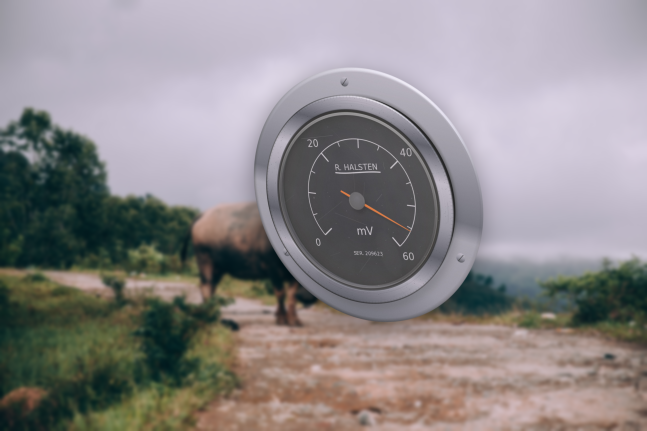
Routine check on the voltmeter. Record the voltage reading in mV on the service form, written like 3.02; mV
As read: 55; mV
